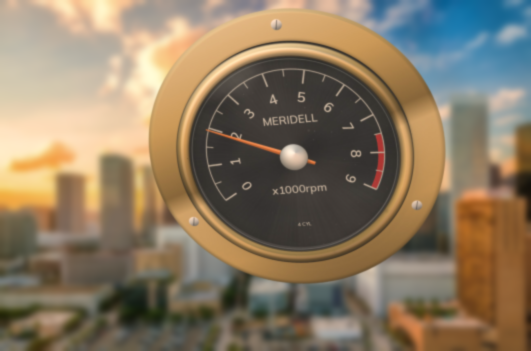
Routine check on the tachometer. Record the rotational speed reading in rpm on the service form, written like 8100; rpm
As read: 2000; rpm
